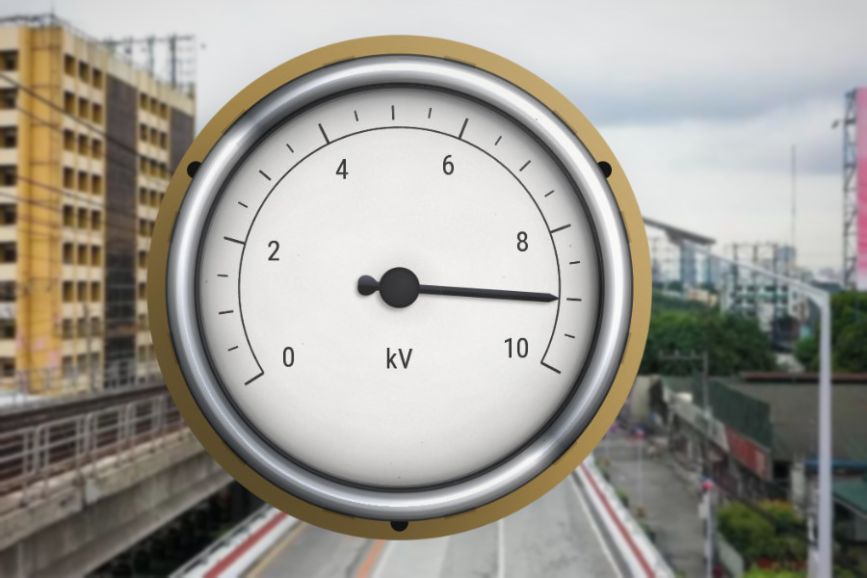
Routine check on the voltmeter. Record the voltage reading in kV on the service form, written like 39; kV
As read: 9; kV
